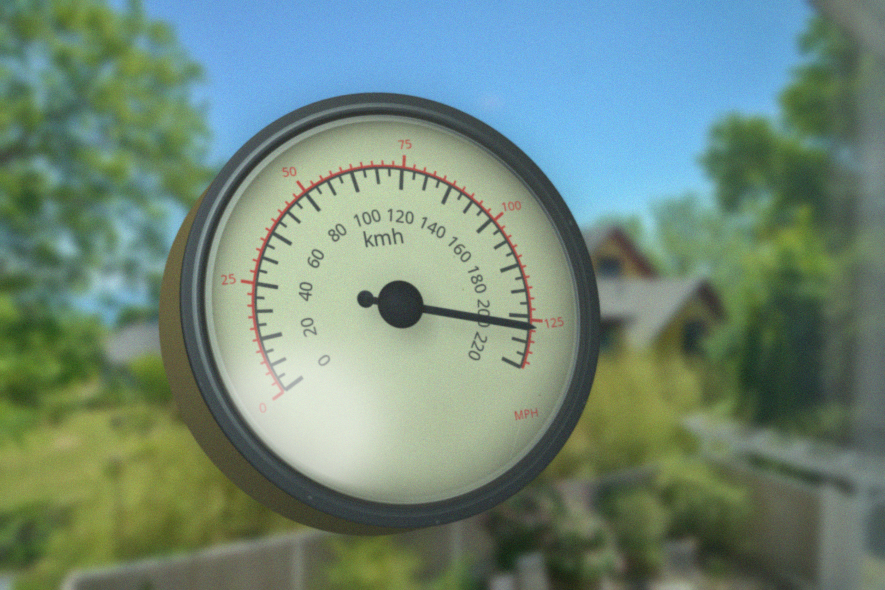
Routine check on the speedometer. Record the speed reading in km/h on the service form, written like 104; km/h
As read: 205; km/h
